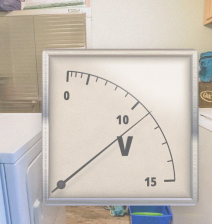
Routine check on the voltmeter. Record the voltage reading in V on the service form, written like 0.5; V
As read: 11; V
